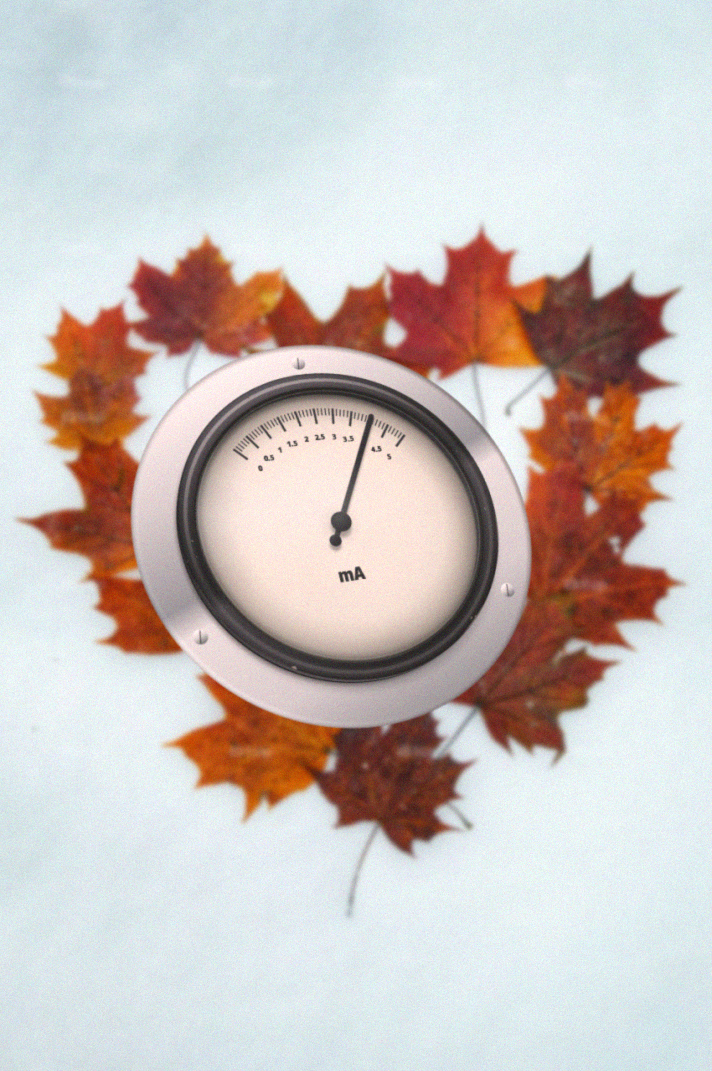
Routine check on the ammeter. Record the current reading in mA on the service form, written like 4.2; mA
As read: 4; mA
